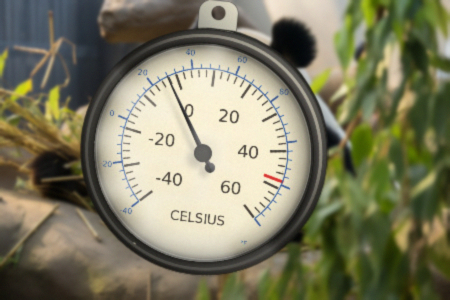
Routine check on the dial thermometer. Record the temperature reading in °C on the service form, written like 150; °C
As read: -2; °C
